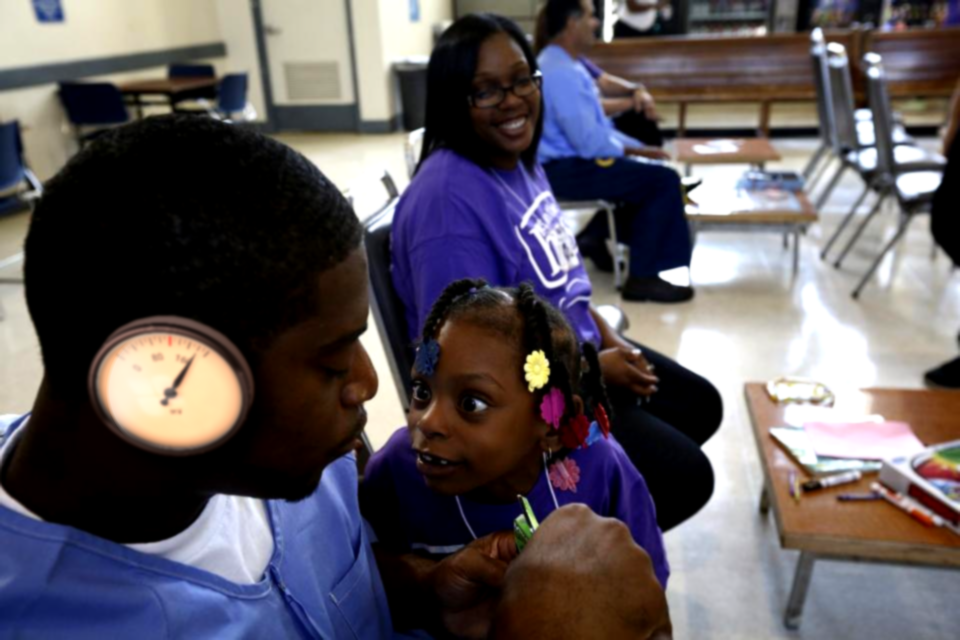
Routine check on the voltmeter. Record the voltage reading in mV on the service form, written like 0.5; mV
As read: 180; mV
